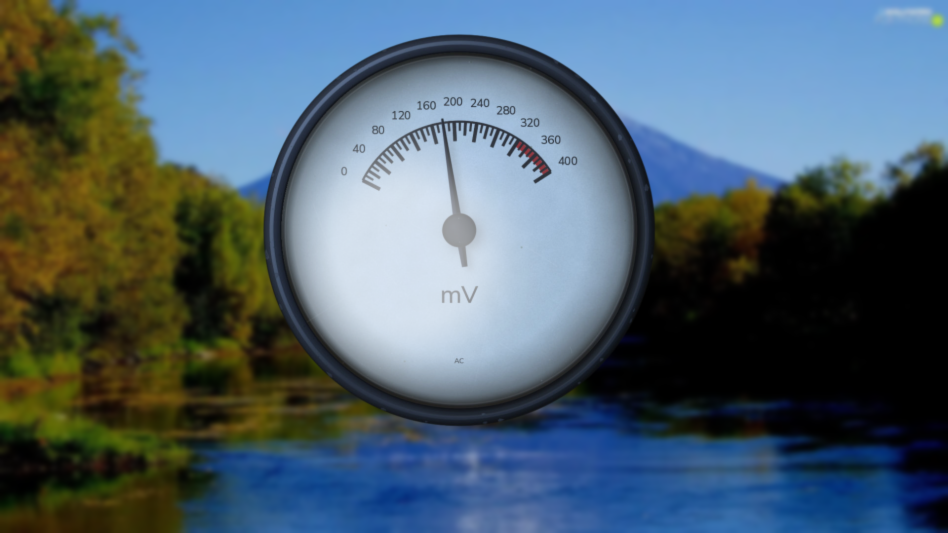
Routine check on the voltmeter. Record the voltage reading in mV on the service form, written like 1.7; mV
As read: 180; mV
